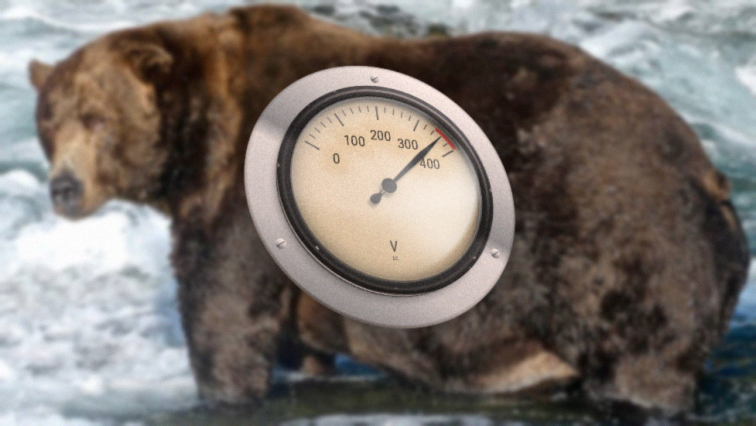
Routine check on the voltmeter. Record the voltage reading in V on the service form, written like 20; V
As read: 360; V
